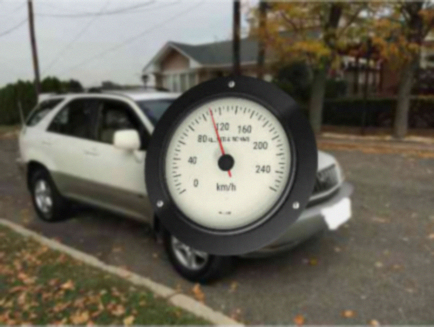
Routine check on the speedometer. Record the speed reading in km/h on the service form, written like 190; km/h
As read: 110; km/h
